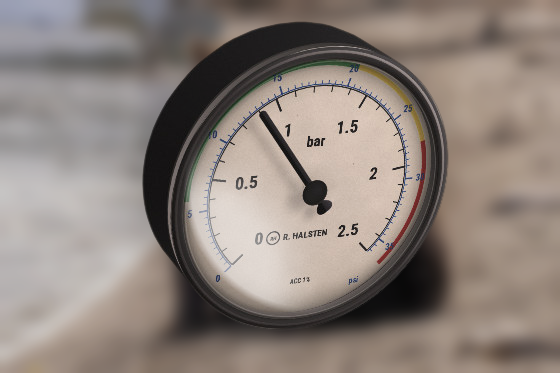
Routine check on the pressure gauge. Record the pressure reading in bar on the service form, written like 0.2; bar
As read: 0.9; bar
